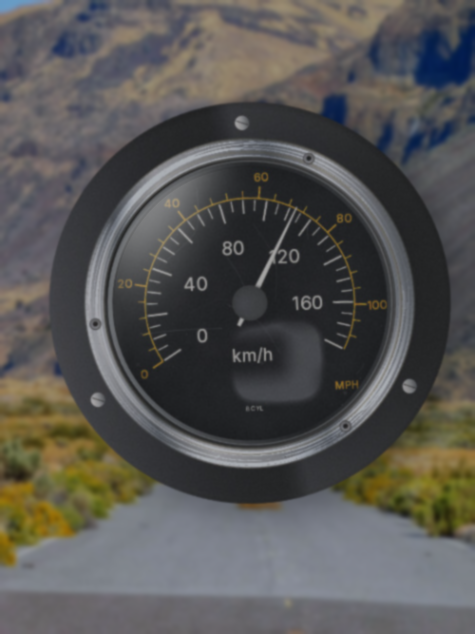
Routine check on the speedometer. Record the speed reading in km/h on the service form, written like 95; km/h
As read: 112.5; km/h
